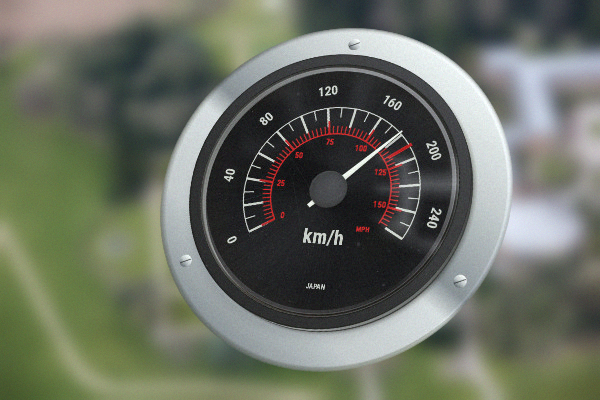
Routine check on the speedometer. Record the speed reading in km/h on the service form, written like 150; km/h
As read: 180; km/h
